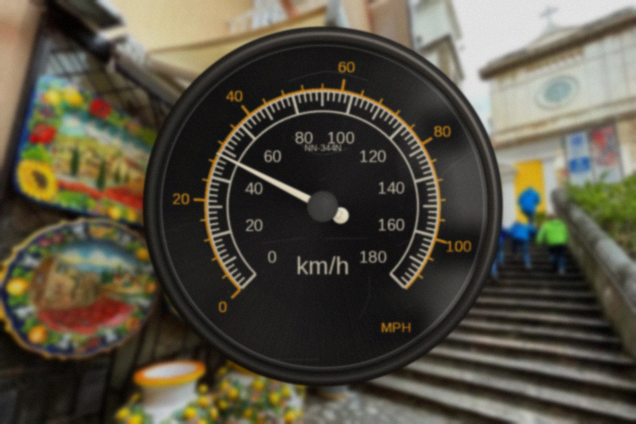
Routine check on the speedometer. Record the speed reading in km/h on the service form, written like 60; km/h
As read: 48; km/h
